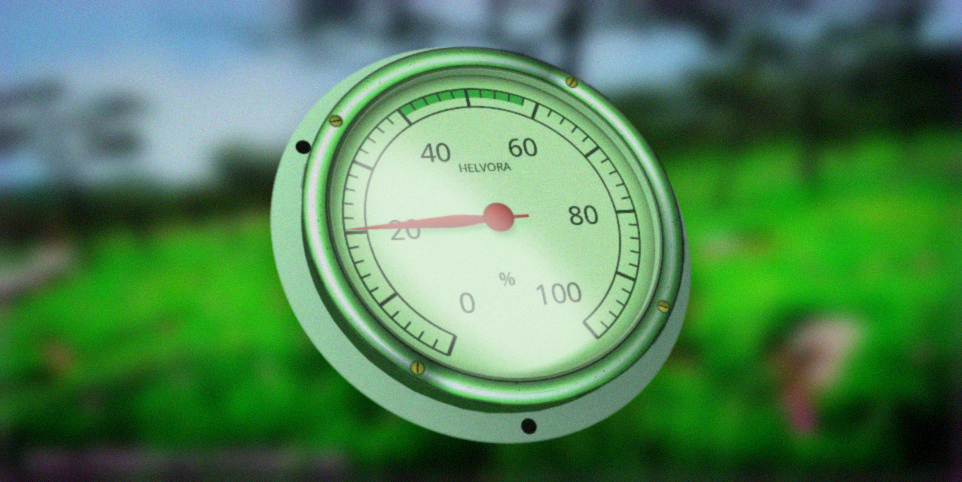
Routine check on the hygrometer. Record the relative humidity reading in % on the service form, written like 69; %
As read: 20; %
